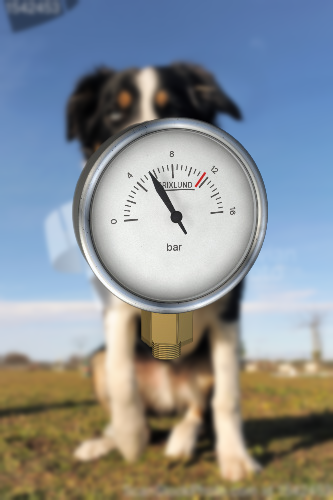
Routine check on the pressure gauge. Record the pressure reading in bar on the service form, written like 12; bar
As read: 5.5; bar
